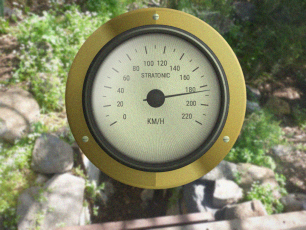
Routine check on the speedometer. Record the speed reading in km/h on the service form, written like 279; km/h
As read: 185; km/h
